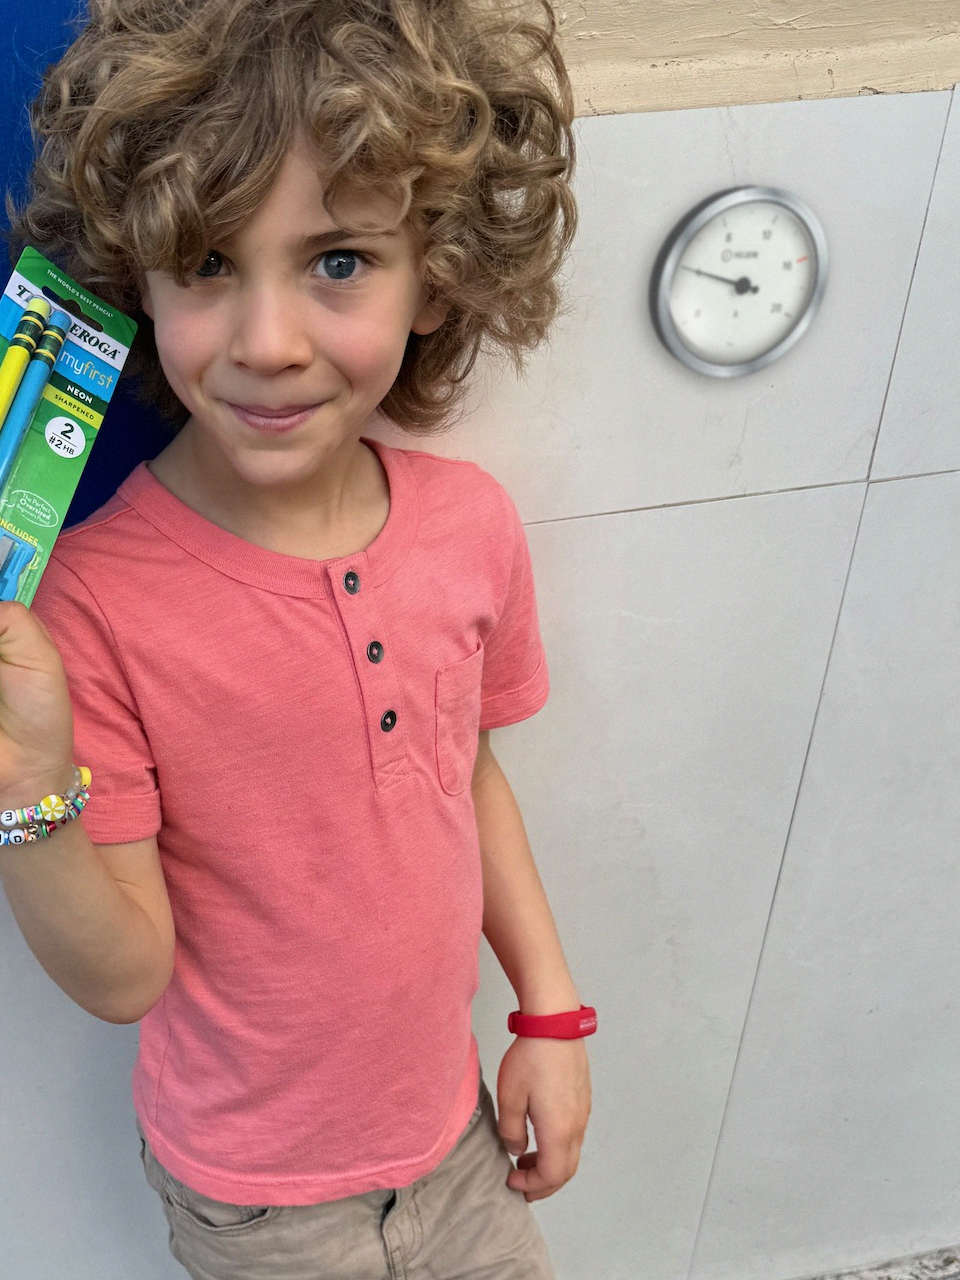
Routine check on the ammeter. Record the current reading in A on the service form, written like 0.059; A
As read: 4; A
